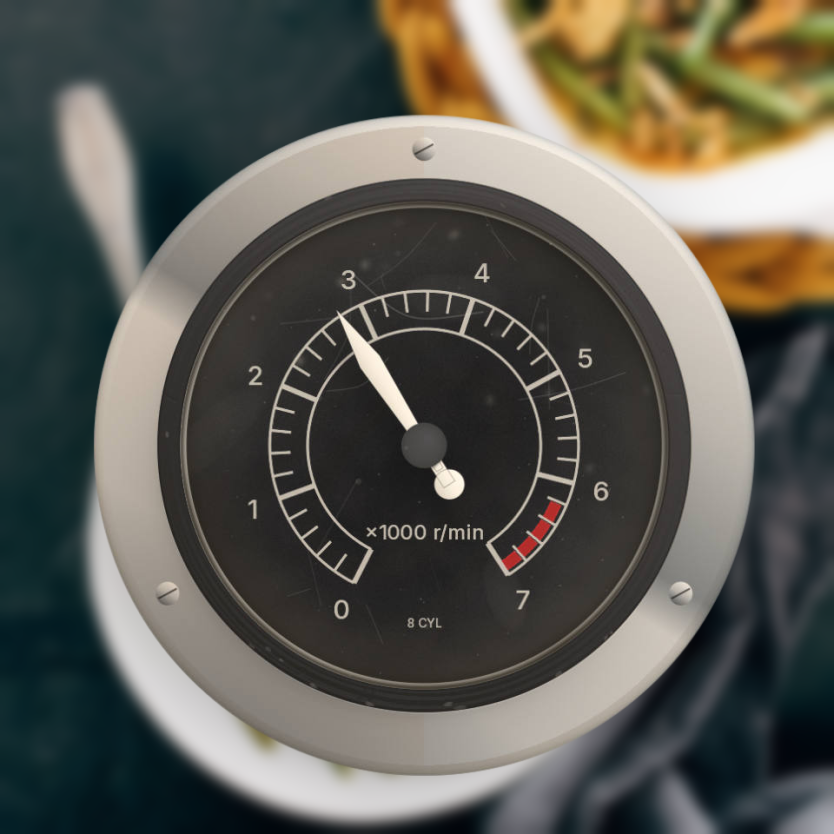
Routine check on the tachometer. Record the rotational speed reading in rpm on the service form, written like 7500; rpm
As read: 2800; rpm
